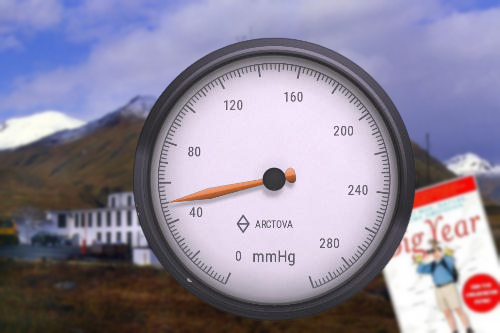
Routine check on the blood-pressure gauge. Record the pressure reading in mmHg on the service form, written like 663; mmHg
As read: 50; mmHg
